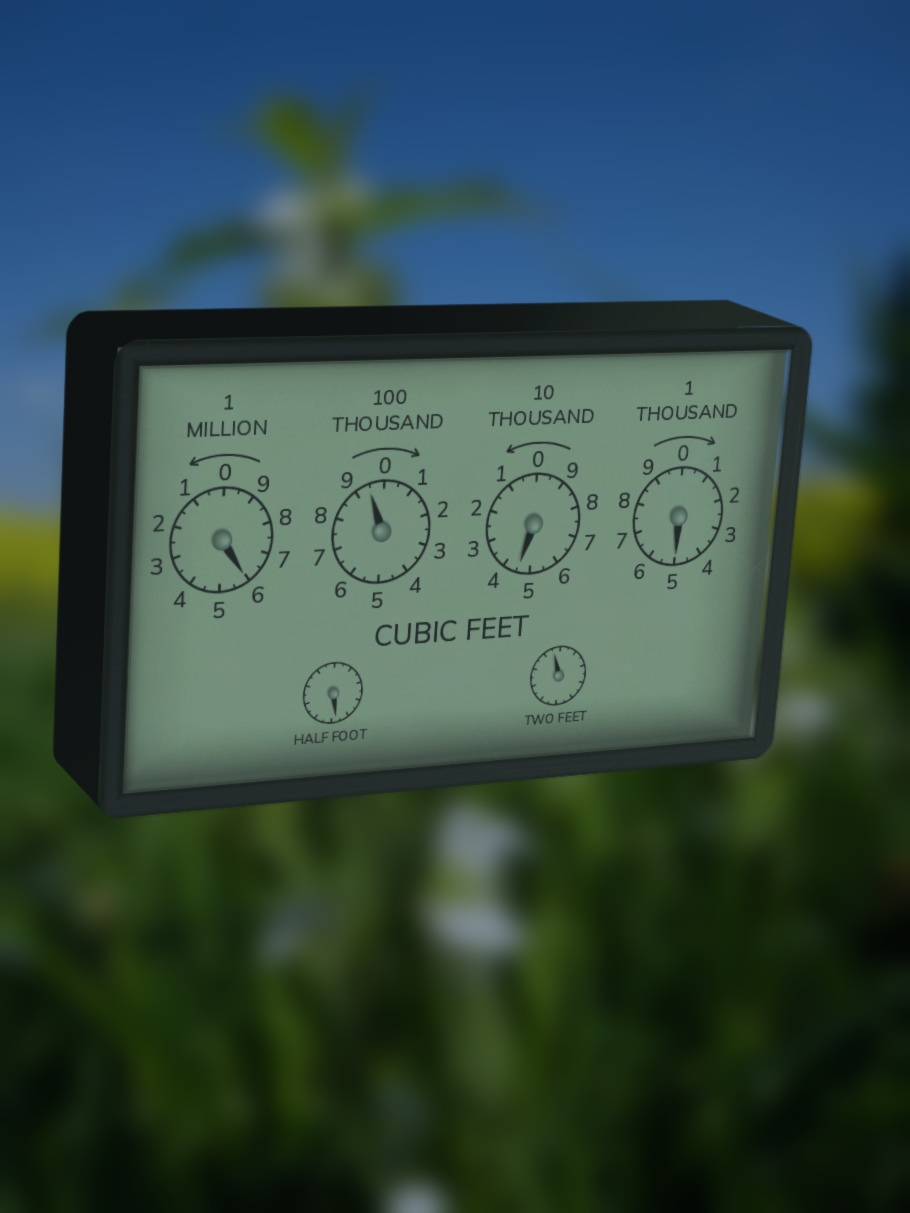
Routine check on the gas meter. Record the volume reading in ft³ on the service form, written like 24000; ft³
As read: 594500; ft³
